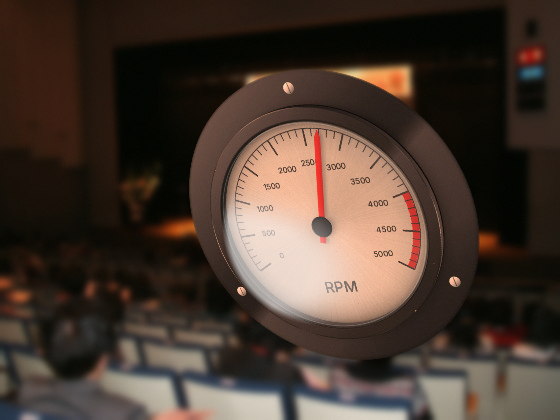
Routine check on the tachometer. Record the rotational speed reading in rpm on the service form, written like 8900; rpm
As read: 2700; rpm
